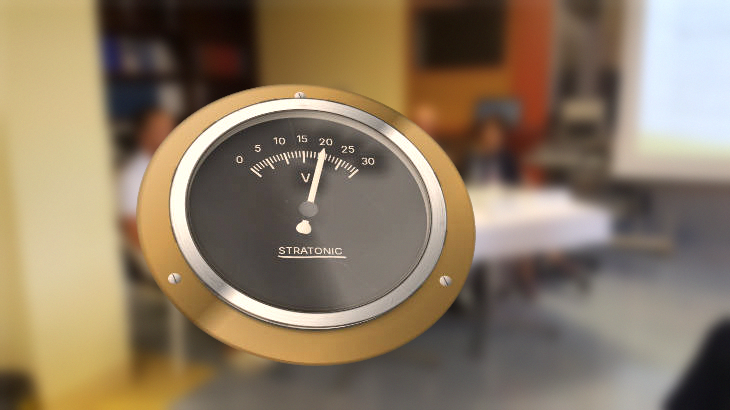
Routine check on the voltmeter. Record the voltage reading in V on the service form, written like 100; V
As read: 20; V
